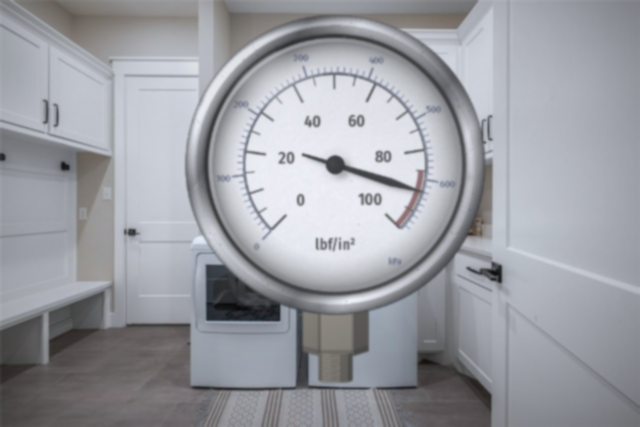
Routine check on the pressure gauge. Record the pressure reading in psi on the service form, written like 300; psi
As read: 90; psi
